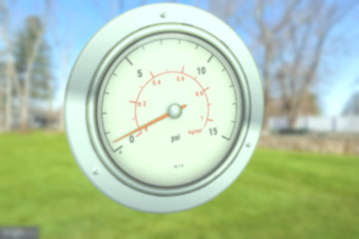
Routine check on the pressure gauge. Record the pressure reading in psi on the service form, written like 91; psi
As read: 0.5; psi
